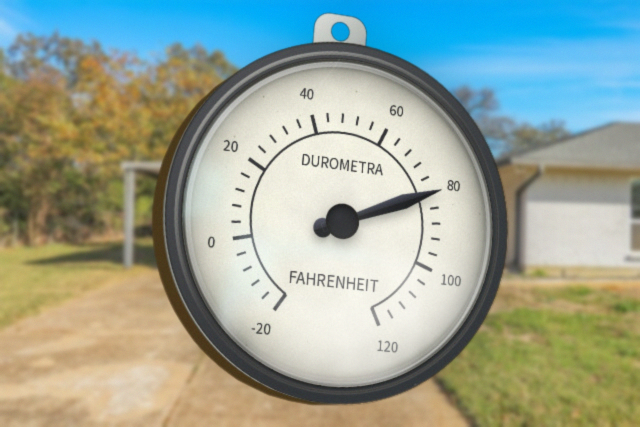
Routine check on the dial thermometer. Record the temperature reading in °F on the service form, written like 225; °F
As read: 80; °F
